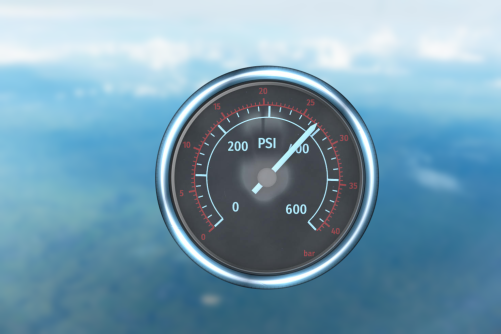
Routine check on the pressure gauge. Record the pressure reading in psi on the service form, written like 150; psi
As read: 390; psi
